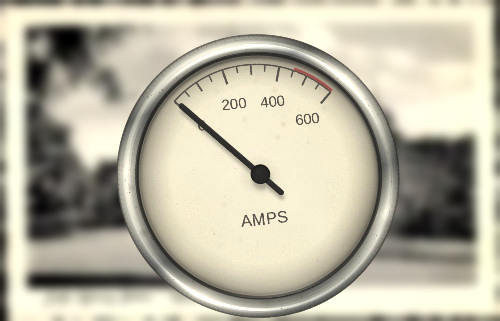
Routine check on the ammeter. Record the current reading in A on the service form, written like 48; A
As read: 0; A
